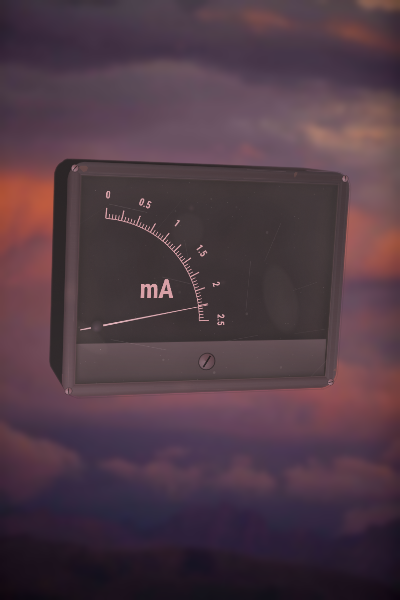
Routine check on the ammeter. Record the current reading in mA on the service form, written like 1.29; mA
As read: 2.25; mA
